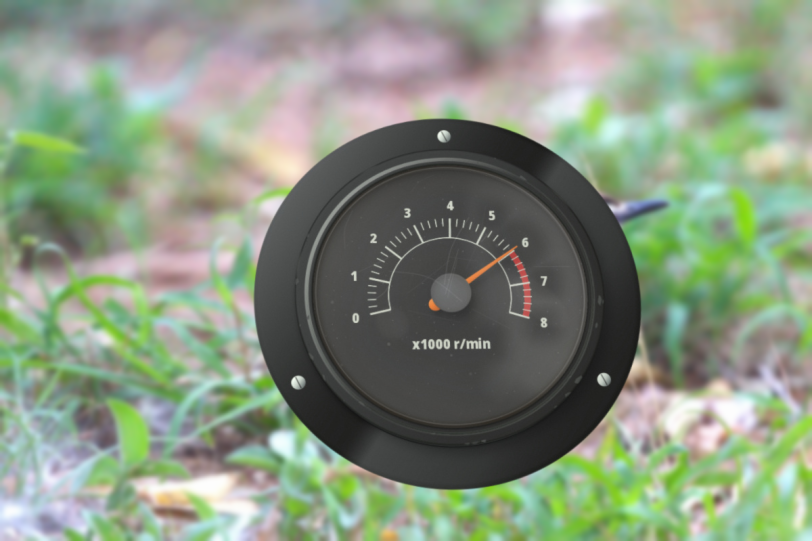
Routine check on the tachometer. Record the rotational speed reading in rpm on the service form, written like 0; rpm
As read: 6000; rpm
